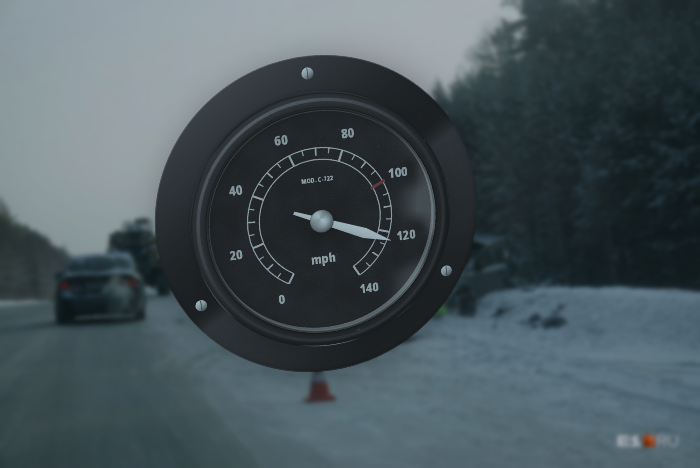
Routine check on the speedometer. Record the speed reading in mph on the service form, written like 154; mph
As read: 122.5; mph
